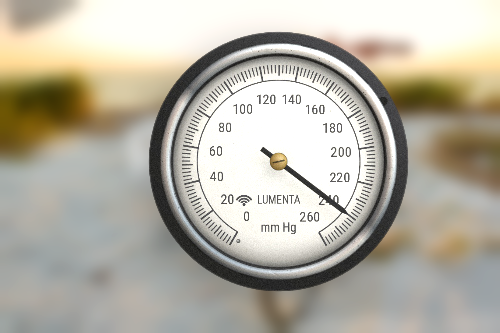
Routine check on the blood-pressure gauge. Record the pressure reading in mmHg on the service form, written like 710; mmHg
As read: 240; mmHg
